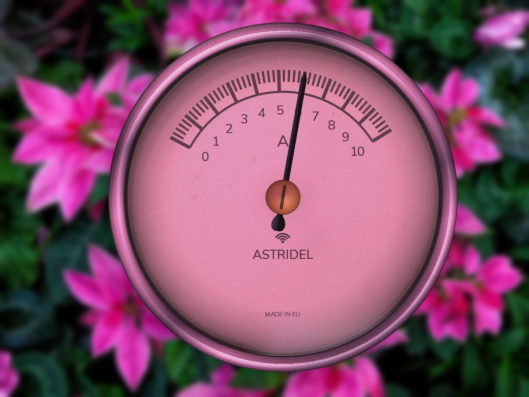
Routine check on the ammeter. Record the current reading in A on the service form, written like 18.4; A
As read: 6; A
